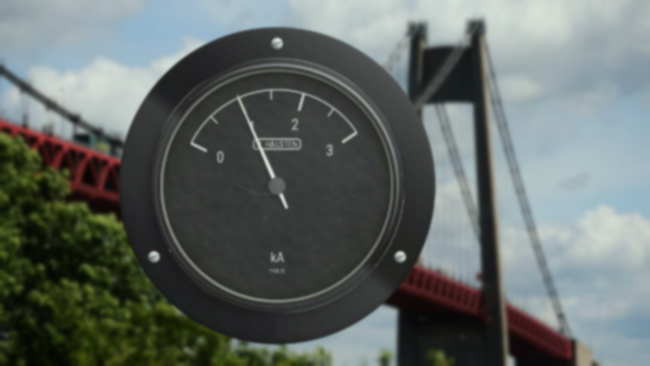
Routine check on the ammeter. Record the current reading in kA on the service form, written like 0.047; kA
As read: 1; kA
